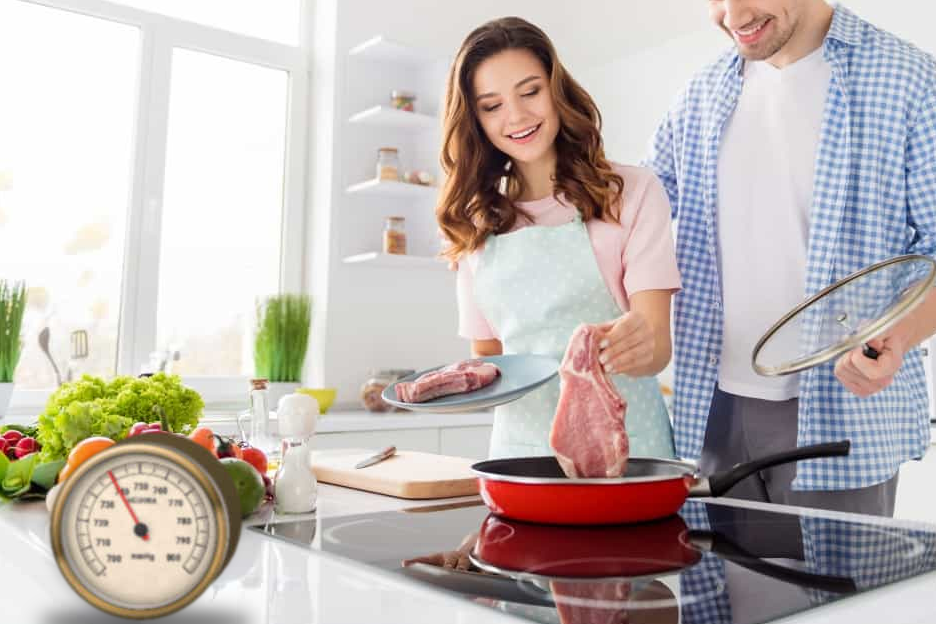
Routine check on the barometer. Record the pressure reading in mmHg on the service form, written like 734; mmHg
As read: 740; mmHg
